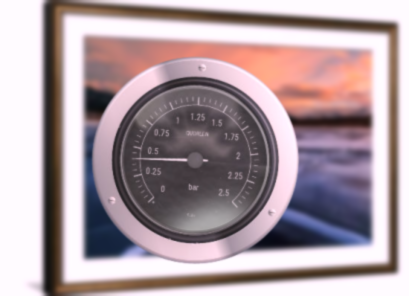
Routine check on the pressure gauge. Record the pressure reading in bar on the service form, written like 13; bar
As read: 0.4; bar
